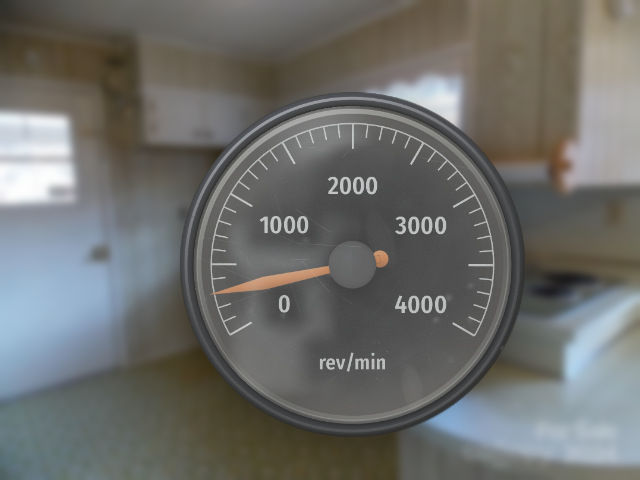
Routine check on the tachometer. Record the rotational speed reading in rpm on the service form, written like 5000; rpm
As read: 300; rpm
